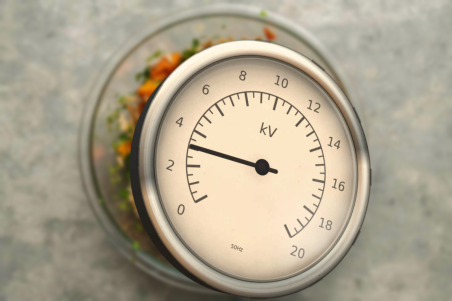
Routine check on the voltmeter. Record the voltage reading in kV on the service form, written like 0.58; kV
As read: 3; kV
